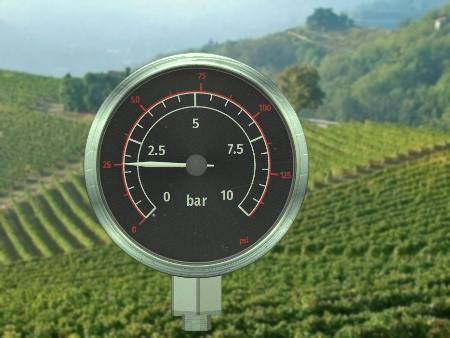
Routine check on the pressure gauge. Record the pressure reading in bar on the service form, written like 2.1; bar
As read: 1.75; bar
